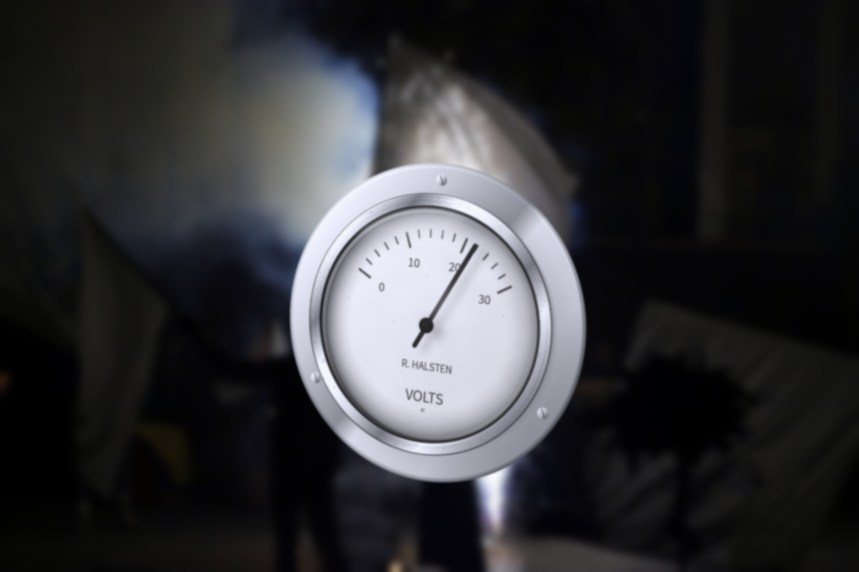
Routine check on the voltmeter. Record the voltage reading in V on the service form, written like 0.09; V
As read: 22; V
